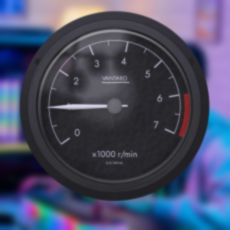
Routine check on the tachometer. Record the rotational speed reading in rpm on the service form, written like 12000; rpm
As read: 1000; rpm
